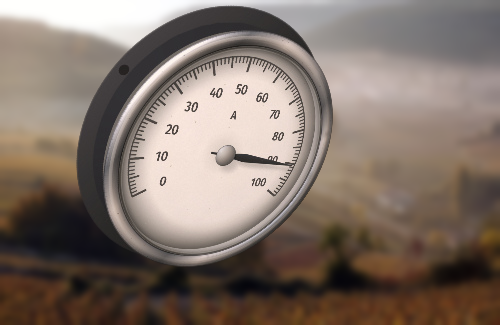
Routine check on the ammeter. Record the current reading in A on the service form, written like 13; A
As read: 90; A
